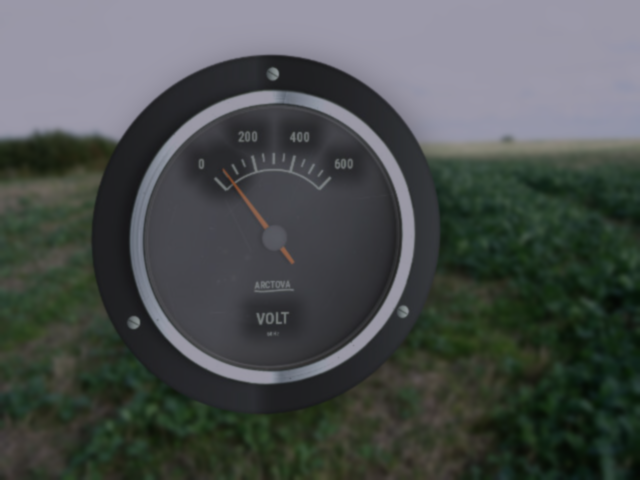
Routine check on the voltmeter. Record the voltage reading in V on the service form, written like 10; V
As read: 50; V
